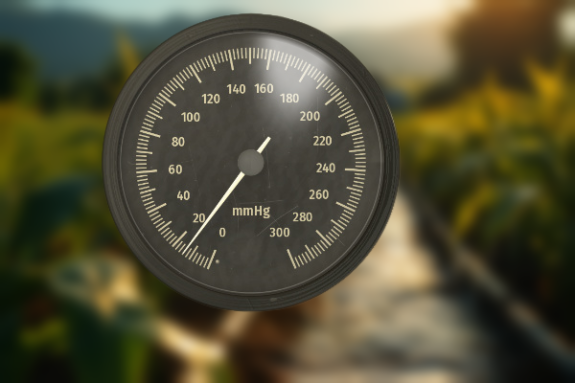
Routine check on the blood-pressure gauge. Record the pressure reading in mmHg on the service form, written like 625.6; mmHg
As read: 14; mmHg
